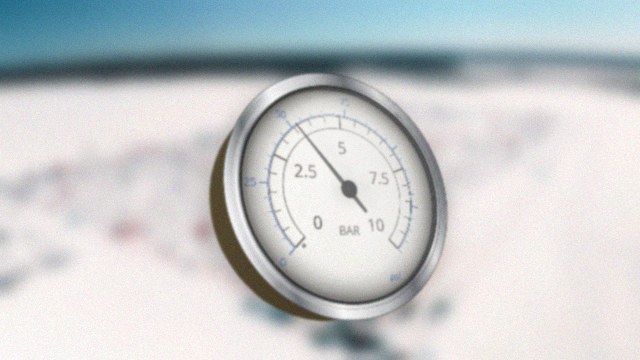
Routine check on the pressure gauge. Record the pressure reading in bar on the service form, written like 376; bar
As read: 3.5; bar
